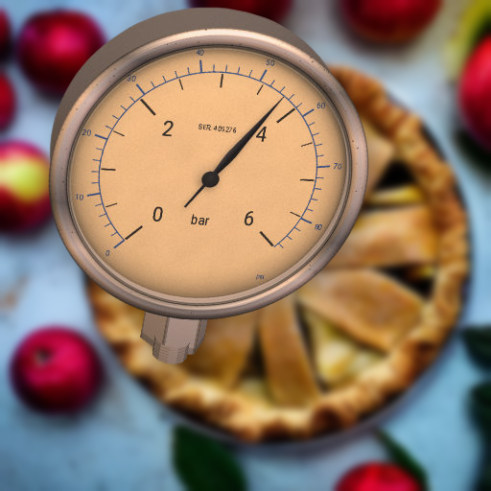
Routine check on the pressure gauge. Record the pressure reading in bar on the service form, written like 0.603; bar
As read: 3.75; bar
